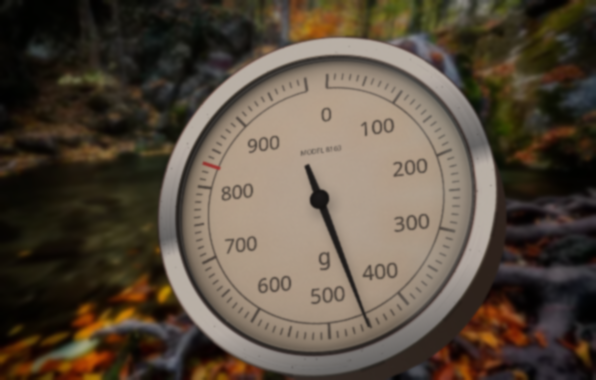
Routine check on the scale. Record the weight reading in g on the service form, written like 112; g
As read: 450; g
